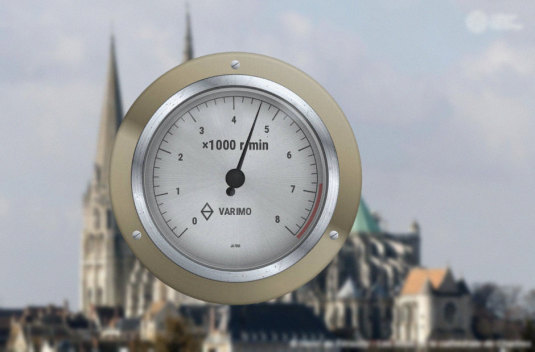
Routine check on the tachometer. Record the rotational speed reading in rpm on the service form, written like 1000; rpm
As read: 4600; rpm
